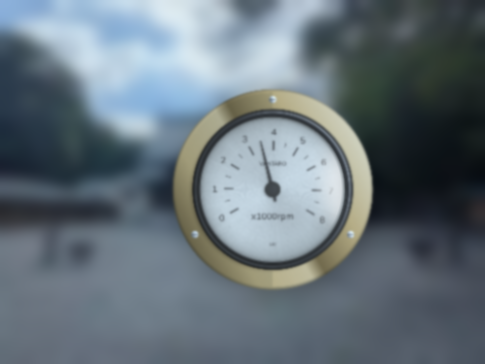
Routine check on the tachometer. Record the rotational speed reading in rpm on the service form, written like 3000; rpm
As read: 3500; rpm
